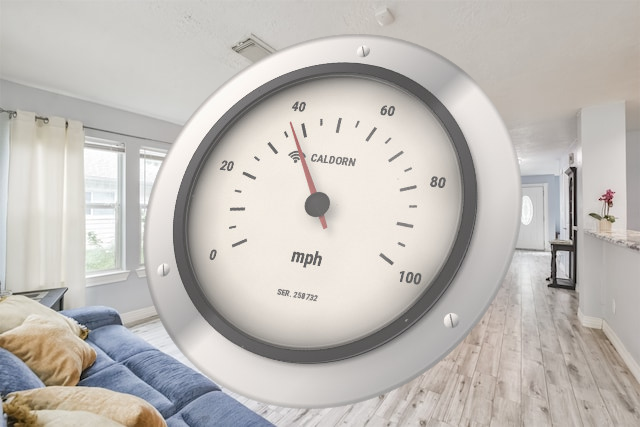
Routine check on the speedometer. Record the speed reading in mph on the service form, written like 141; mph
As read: 37.5; mph
